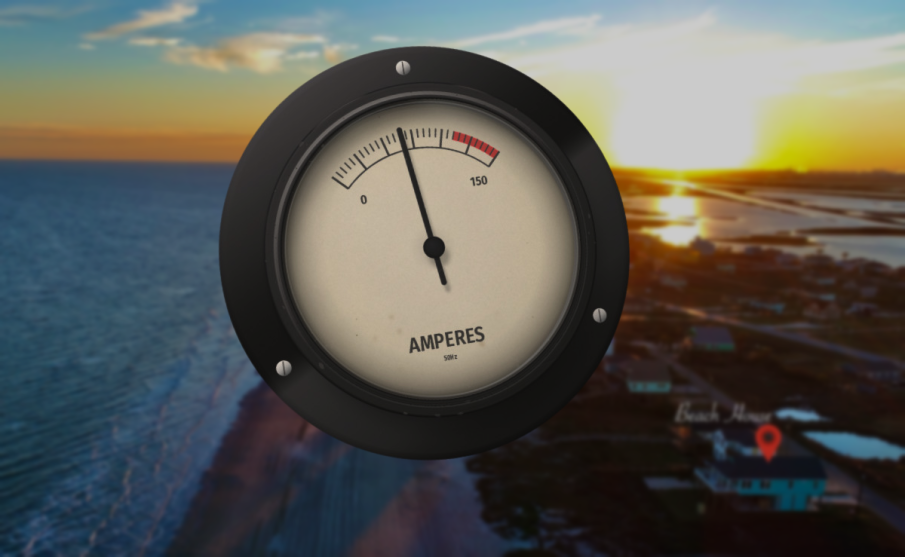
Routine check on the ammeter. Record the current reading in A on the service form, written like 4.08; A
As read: 65; A
